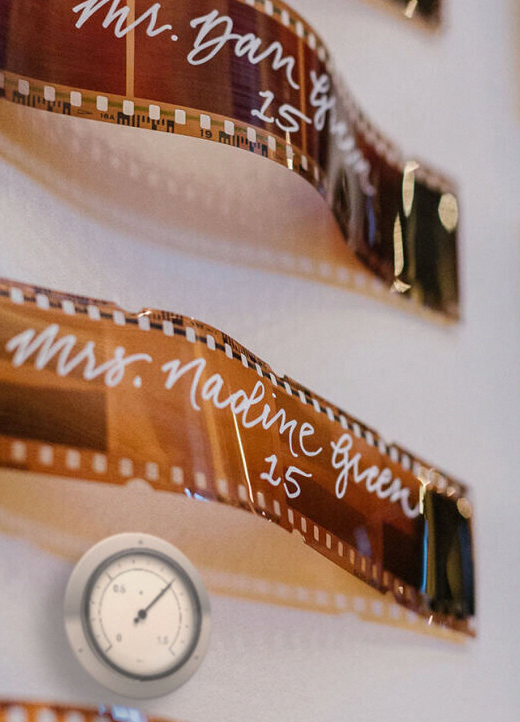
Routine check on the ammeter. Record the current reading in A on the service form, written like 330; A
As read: 1; A
